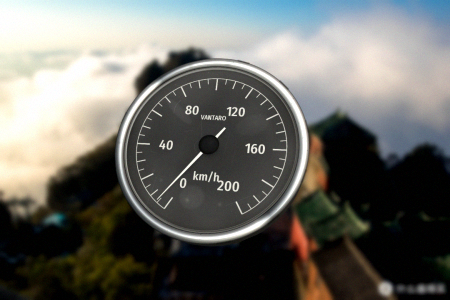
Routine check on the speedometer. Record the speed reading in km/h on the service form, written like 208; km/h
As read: 5; km/h
